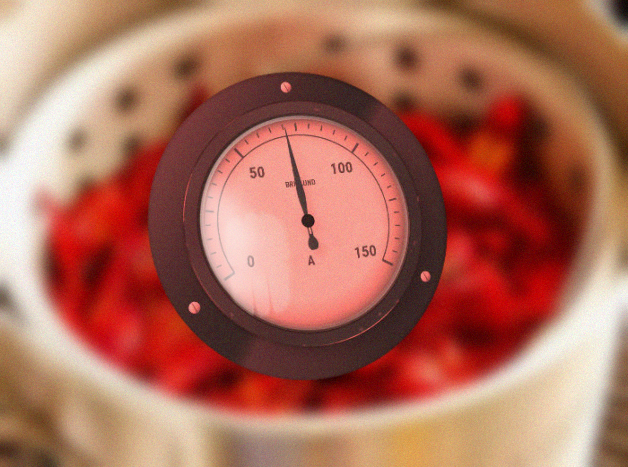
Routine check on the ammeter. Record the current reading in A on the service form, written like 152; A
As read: 70; A
